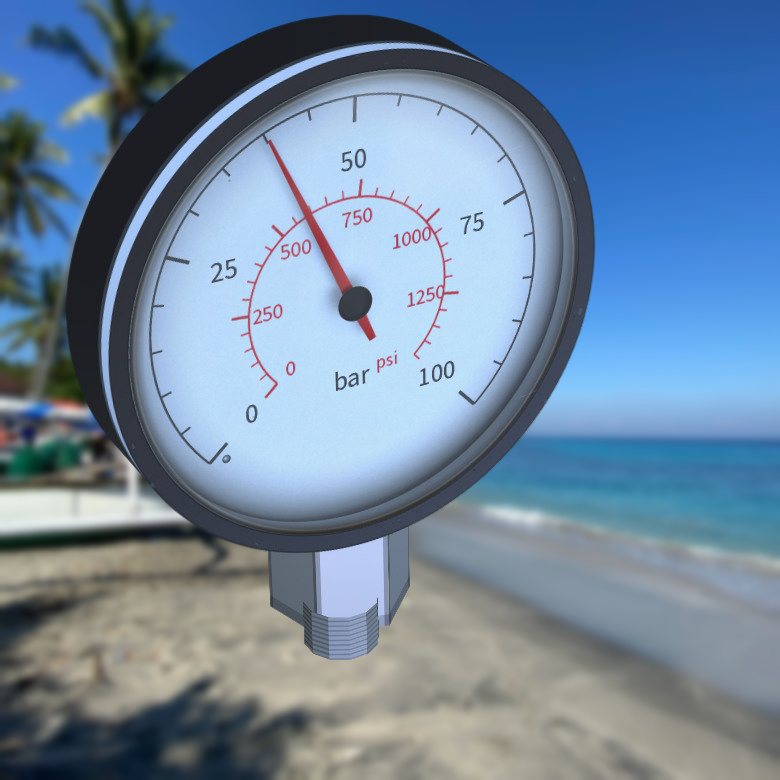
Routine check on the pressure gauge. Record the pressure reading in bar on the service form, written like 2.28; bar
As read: 40; bar
